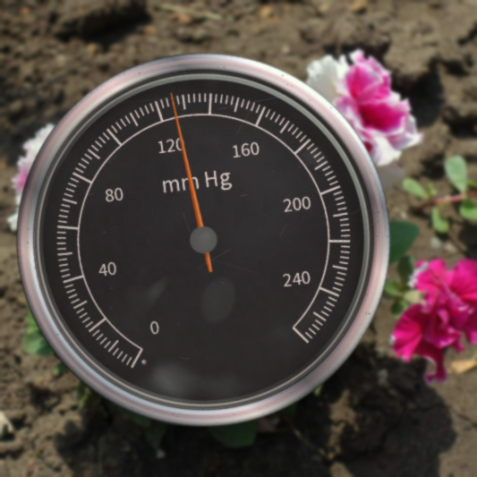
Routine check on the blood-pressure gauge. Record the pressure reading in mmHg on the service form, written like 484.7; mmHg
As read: 126; mmHg
